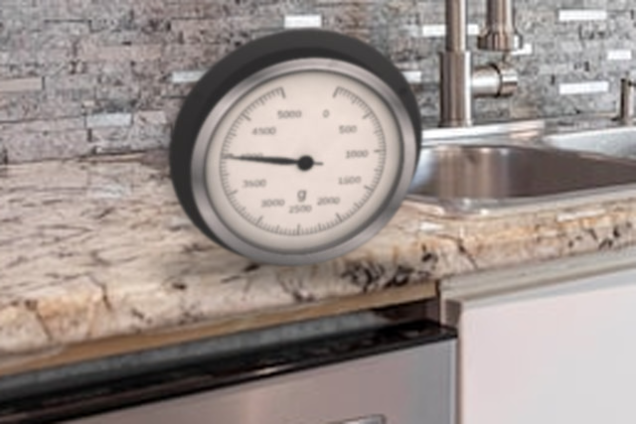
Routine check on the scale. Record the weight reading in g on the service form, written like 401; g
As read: 4000; g
